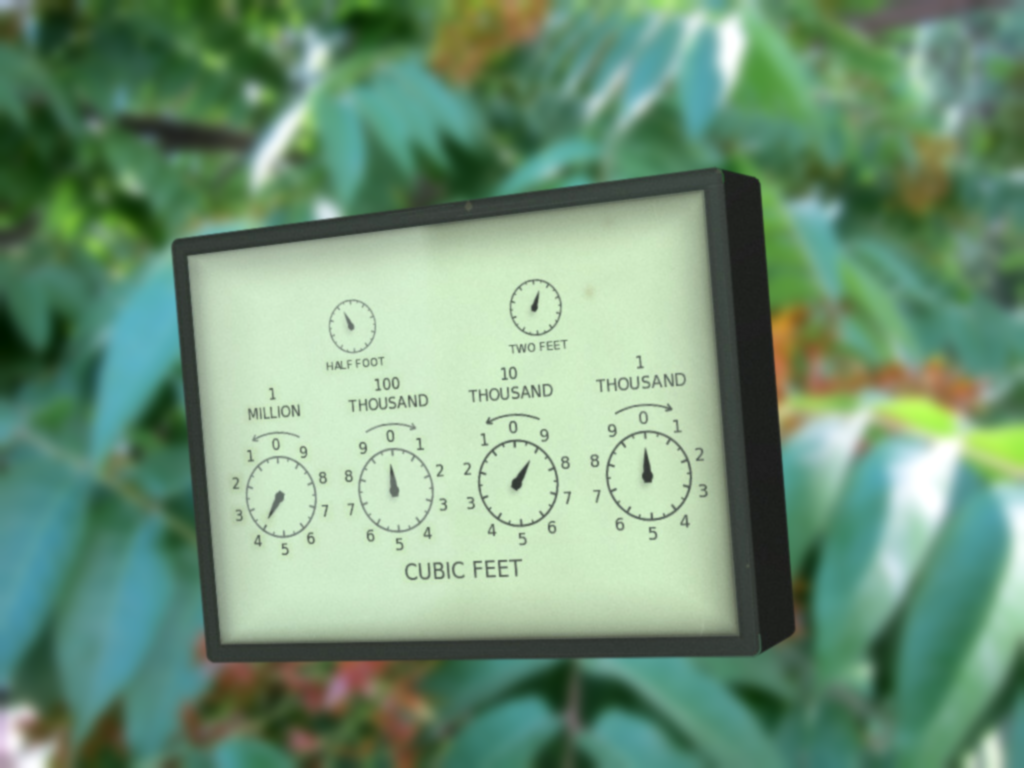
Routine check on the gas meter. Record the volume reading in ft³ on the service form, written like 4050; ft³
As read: 399000; ft³
